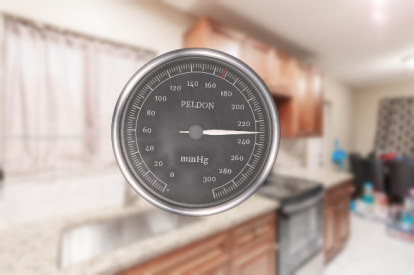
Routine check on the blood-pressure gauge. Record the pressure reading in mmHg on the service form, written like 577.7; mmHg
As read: 230; mmHg
